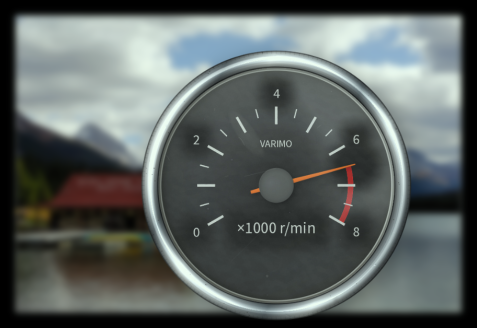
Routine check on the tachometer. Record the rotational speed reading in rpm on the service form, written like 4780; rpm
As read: 6500; rpm
